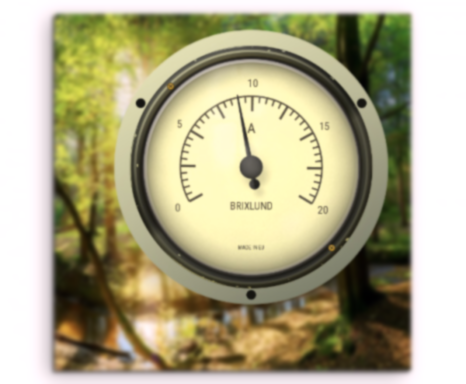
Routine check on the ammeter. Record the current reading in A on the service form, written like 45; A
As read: 9; A
